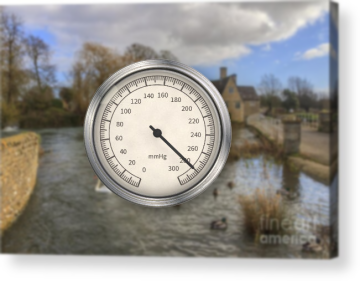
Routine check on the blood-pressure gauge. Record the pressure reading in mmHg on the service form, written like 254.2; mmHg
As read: 280; mmHg
